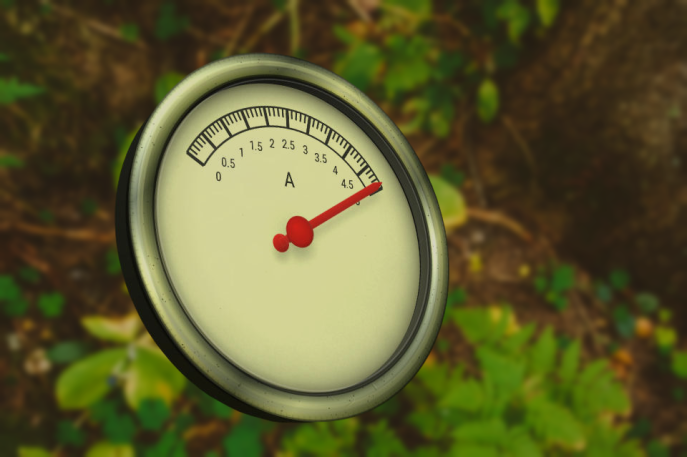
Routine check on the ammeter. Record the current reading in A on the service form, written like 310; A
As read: 4.9; A
